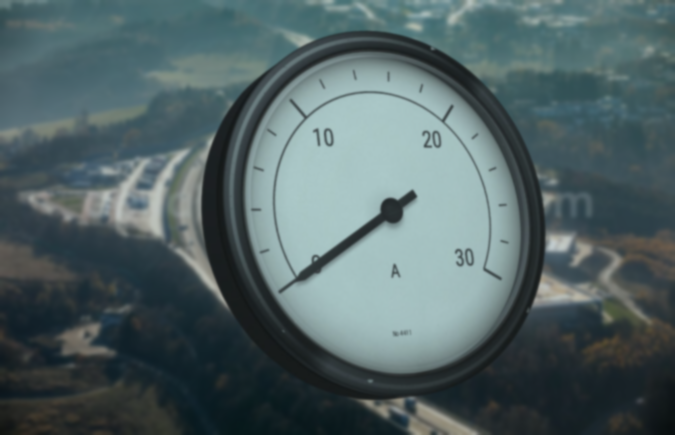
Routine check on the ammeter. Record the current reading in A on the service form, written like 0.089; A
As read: 0; A
